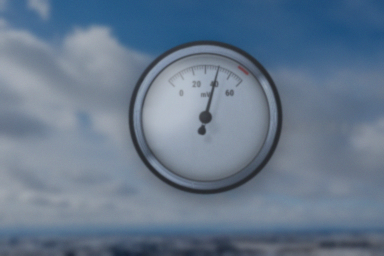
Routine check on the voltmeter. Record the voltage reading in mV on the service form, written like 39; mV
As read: 40; mV
